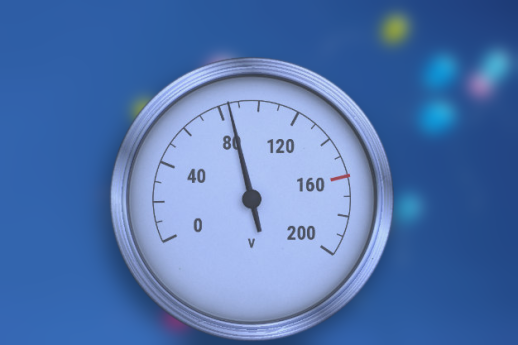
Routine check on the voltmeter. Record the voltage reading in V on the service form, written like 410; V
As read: 85; V
